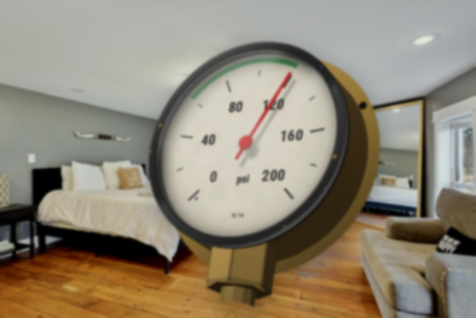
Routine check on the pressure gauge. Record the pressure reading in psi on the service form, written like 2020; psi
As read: 120; psi
